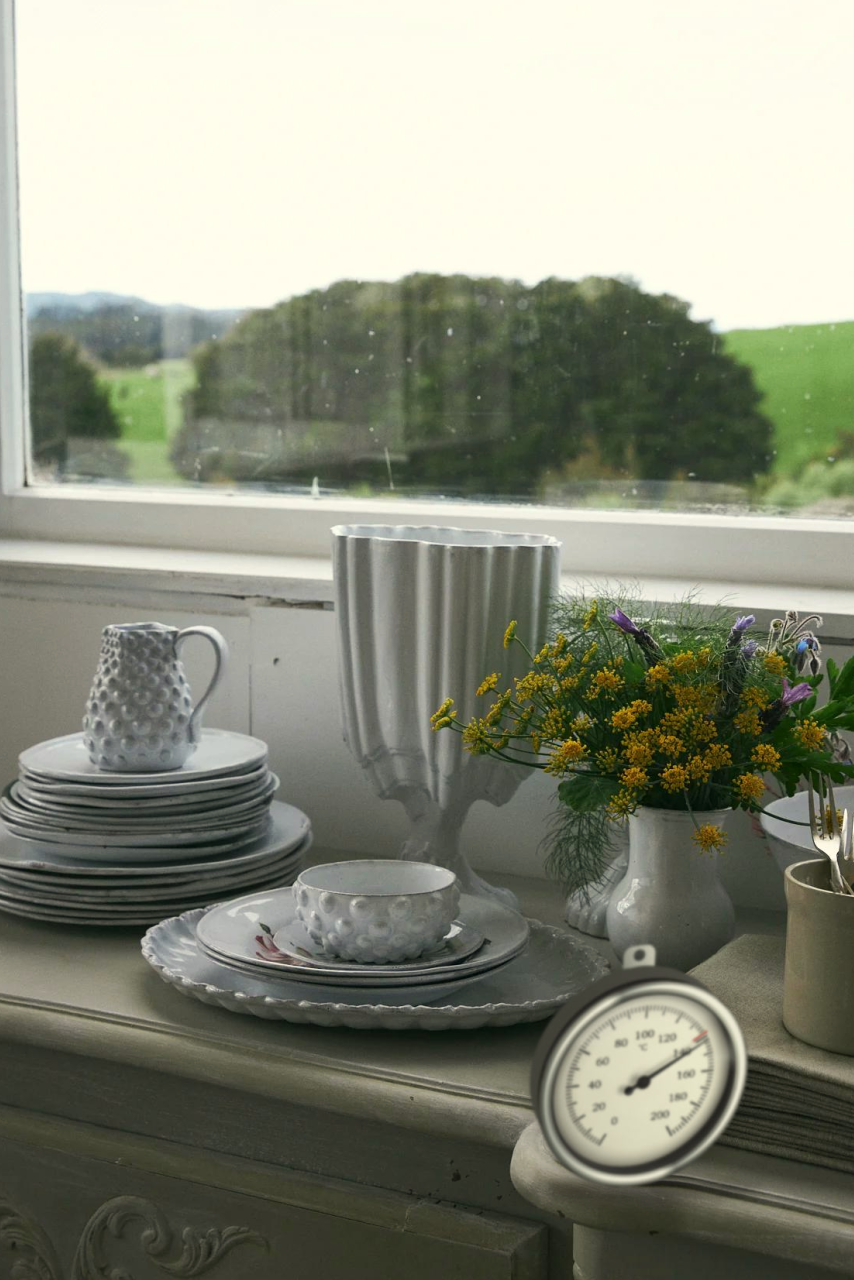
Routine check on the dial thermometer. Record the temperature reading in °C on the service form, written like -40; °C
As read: 140; °C
